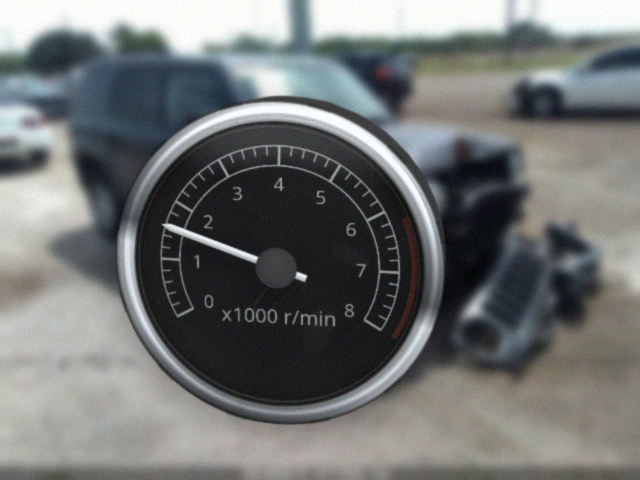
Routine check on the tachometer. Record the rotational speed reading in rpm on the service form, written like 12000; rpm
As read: 1600; rpm
